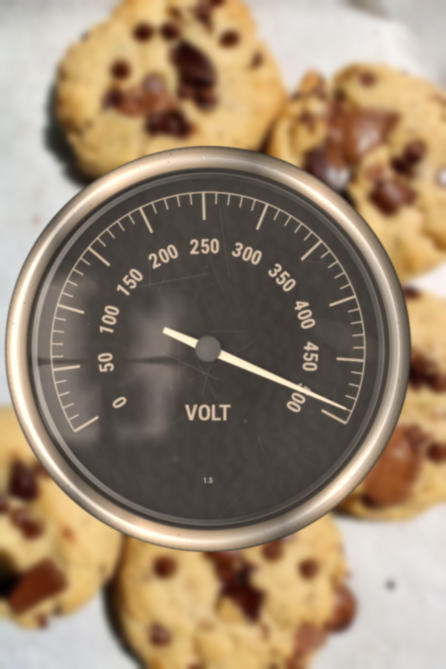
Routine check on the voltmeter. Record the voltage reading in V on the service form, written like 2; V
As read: 490; V
